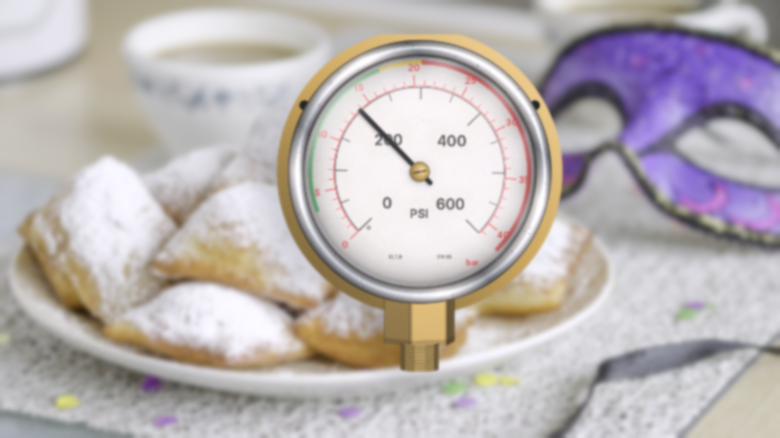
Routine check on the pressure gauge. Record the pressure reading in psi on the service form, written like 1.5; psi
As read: 200; psi
